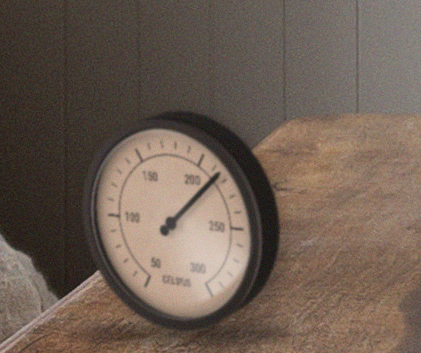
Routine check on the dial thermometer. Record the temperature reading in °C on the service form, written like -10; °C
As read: 215; °C
